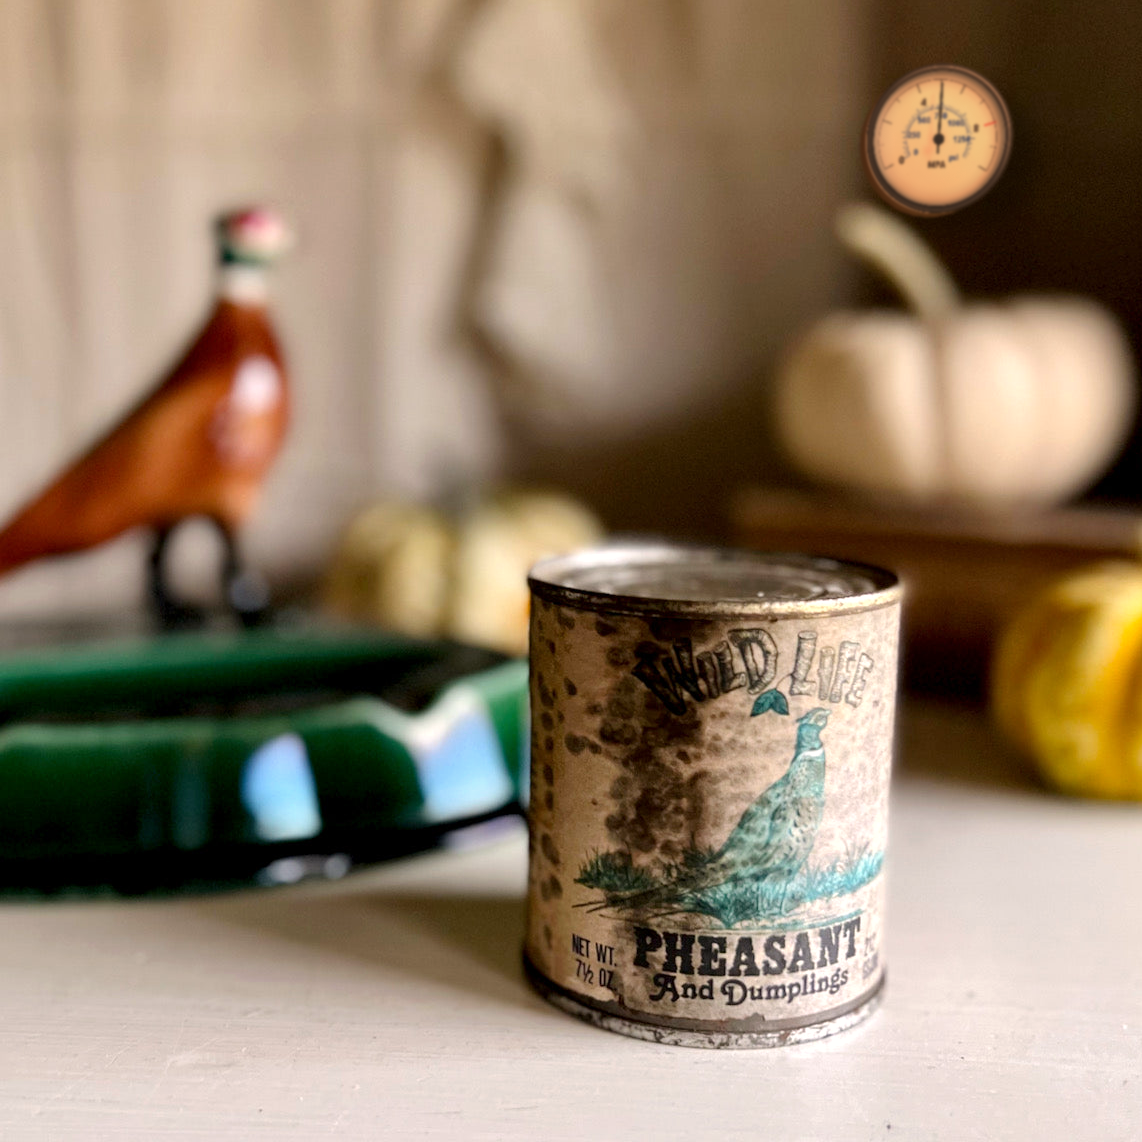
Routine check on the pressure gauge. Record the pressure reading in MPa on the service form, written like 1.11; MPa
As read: 5; MPa
